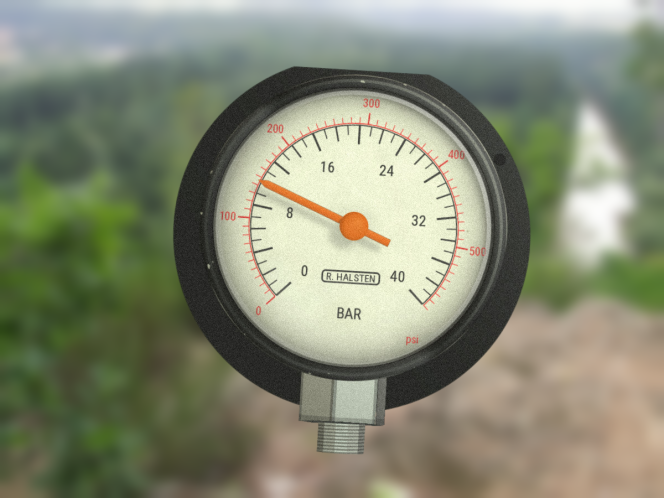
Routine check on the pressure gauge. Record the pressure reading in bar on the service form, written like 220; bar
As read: 10; bar
